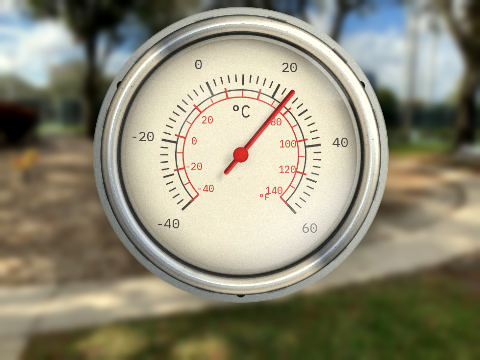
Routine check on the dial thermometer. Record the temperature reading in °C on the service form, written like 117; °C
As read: 24; °C
